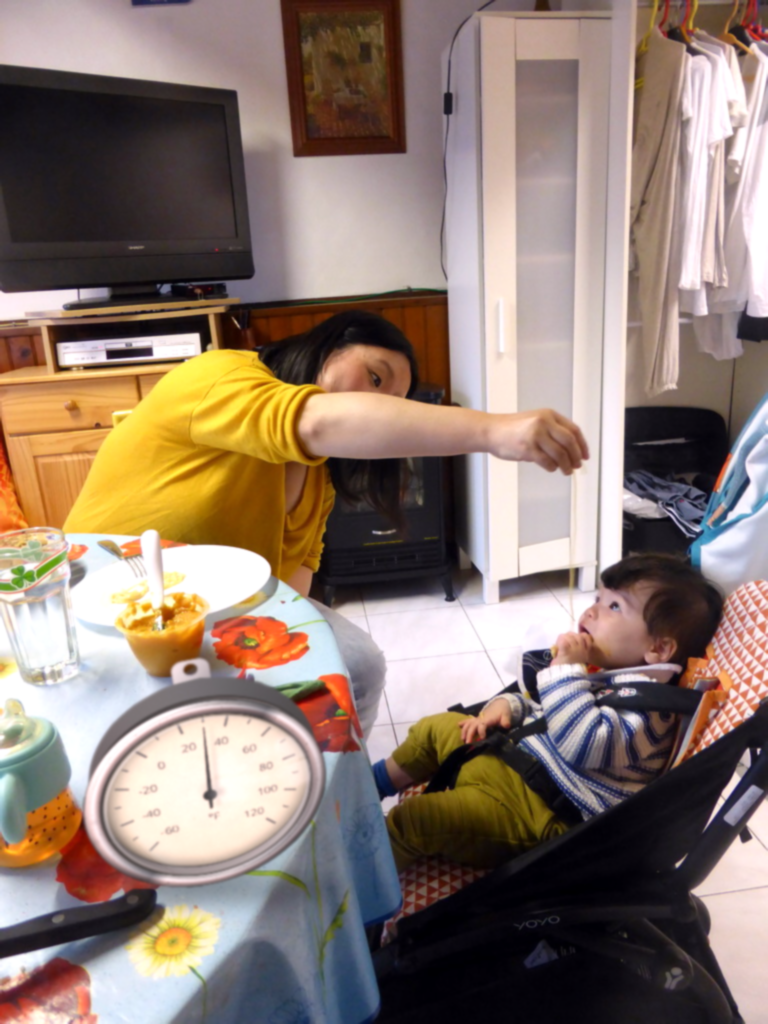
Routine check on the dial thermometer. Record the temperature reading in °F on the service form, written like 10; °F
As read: 30; °F
